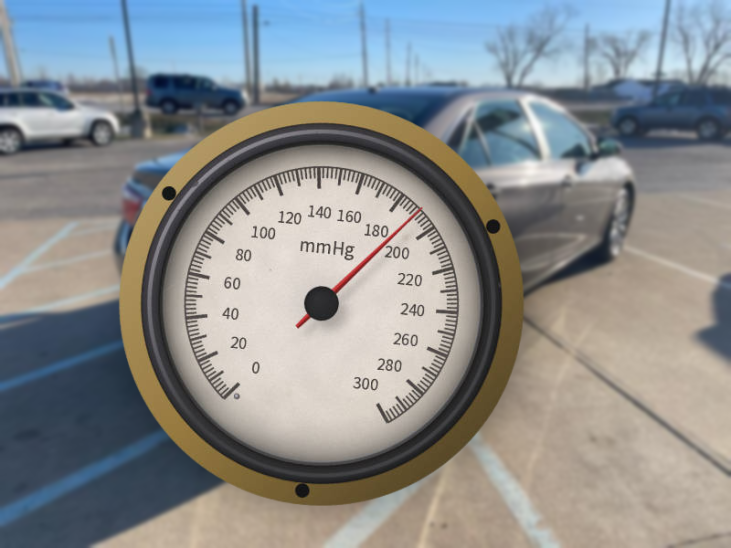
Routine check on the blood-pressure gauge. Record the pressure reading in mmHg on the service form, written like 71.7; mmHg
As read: 190; mmHg
